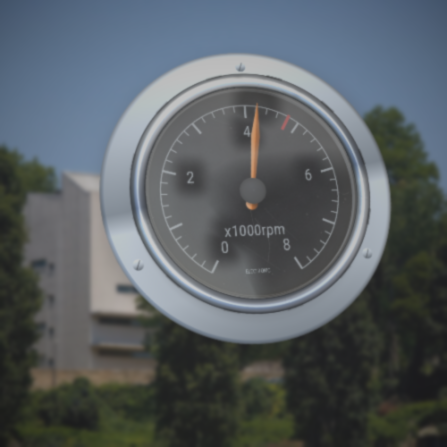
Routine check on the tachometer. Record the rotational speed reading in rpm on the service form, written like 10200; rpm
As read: 4200; rpm
